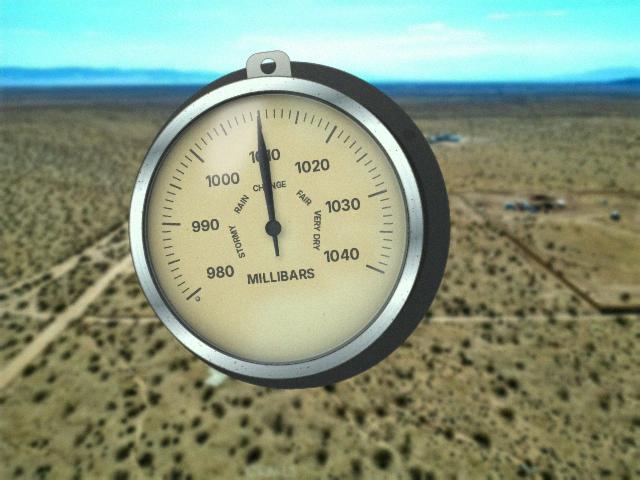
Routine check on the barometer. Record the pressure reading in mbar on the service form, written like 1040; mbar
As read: 1010; mbar
